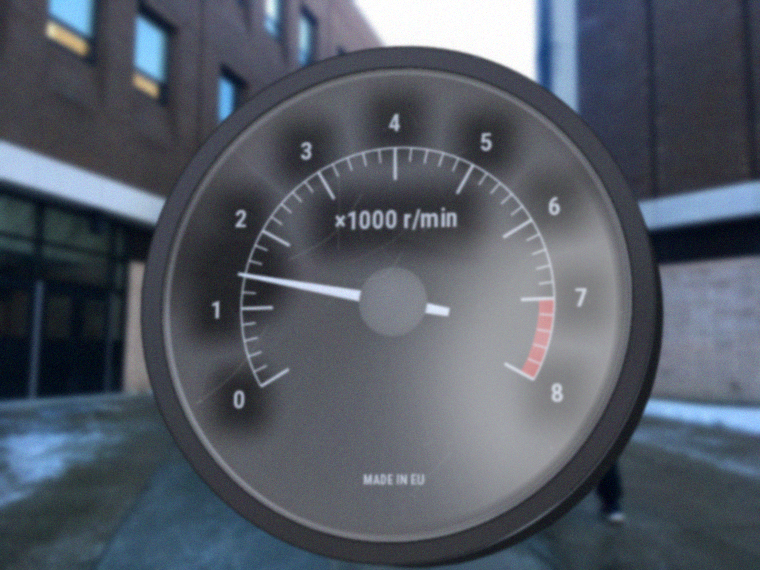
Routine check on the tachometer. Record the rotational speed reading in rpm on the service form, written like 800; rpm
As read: 1400; rpm
